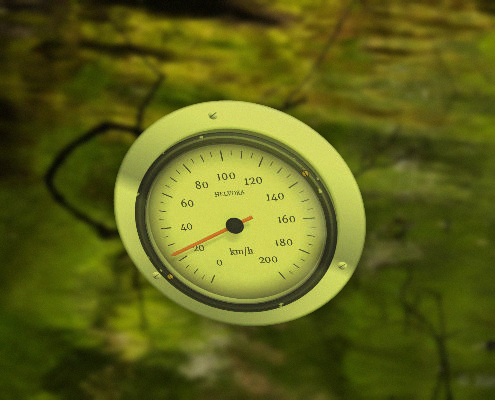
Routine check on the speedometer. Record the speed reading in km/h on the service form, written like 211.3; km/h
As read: 25; km/h
